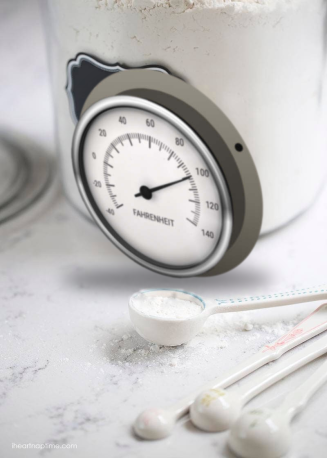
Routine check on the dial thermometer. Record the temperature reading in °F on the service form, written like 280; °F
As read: 100; °F
